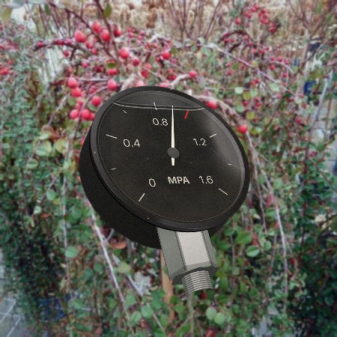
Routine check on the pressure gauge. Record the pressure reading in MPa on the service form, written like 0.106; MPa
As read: 0.9; MPa
